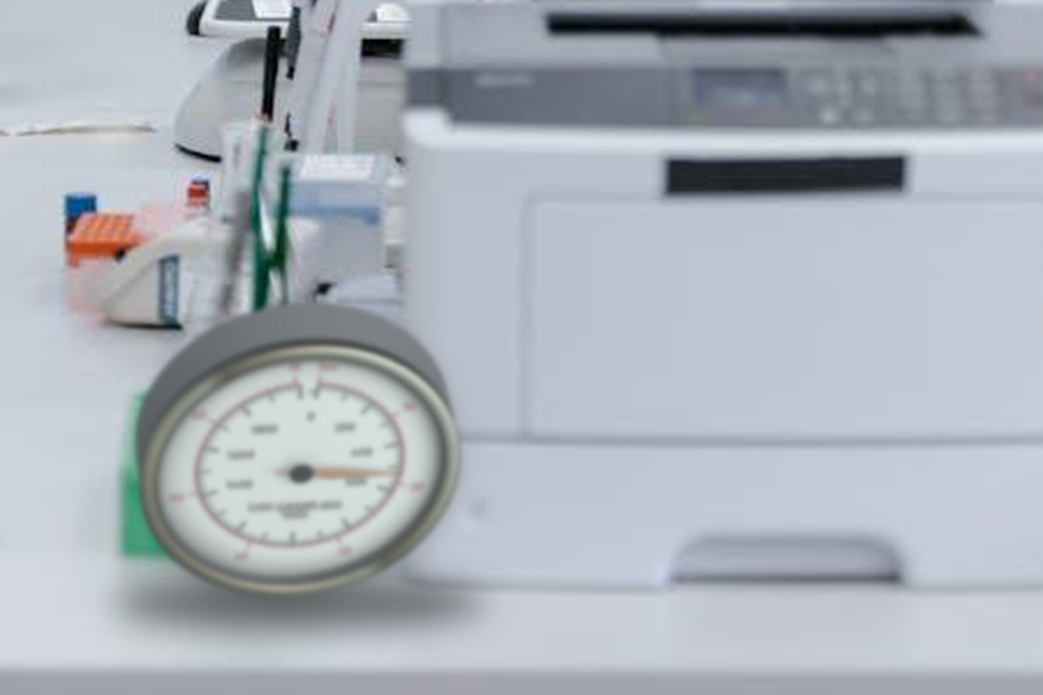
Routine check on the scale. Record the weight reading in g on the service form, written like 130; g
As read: 500; g
